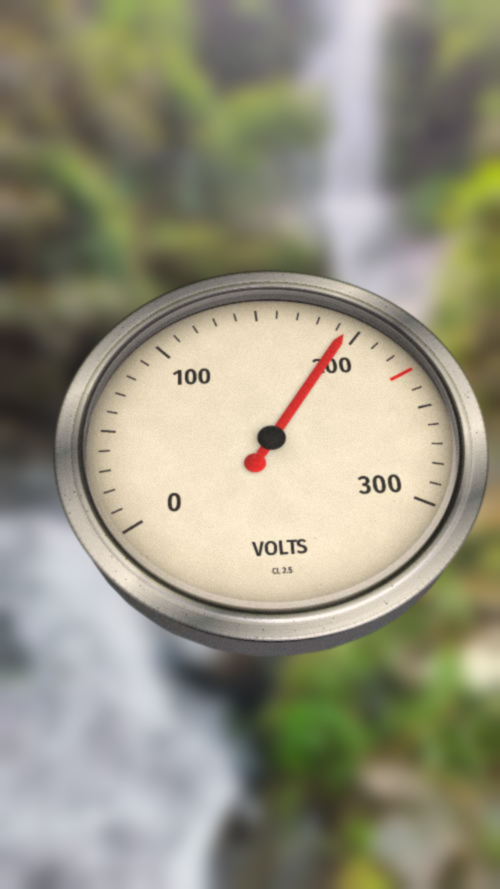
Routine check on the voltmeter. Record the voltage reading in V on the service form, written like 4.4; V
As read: 195; V
